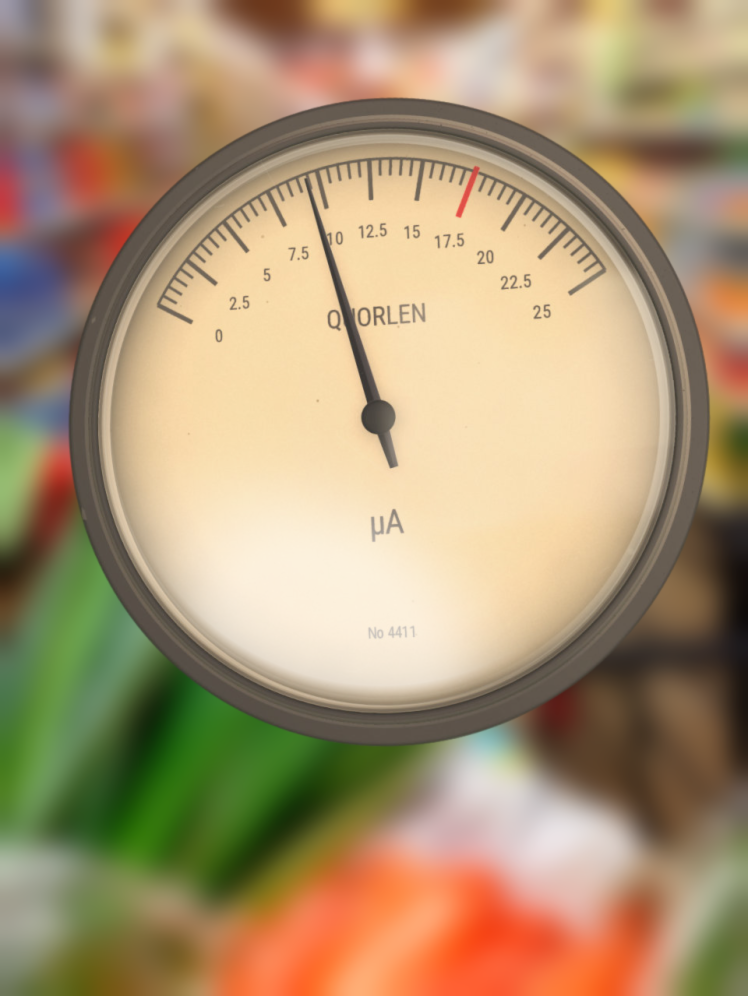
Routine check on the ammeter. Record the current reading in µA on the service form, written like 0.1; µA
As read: 9.5; µA
